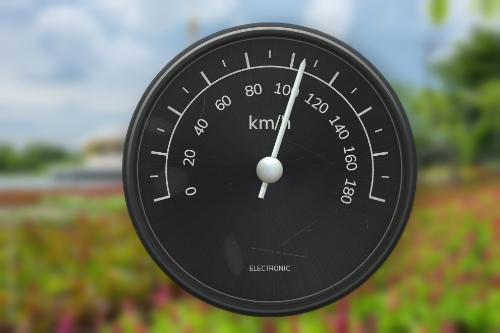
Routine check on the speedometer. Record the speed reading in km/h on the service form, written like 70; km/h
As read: 105; km/h
